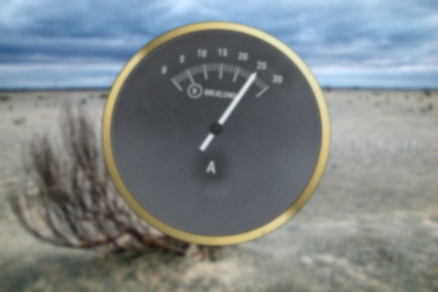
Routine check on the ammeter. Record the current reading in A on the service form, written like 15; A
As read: 25; A
